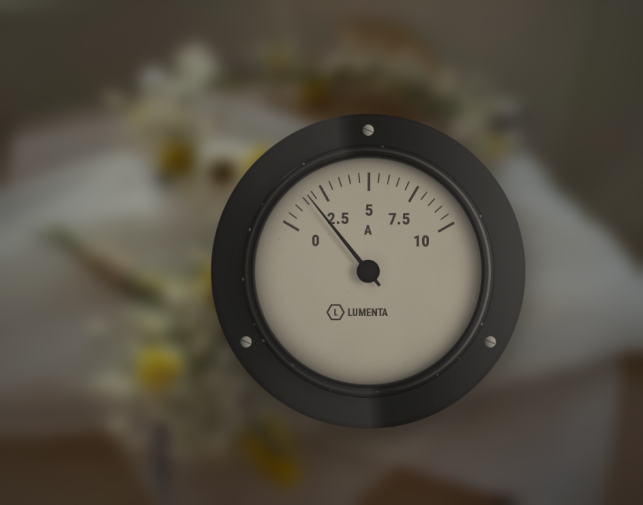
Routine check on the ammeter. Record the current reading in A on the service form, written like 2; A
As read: 1.75; A
